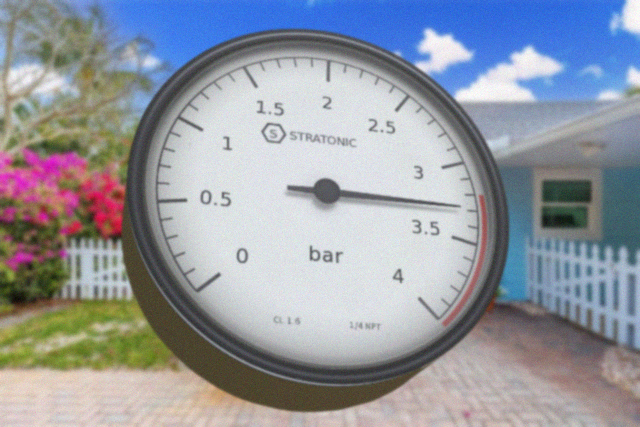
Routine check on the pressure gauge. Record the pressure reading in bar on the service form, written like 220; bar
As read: 3.3; bar
